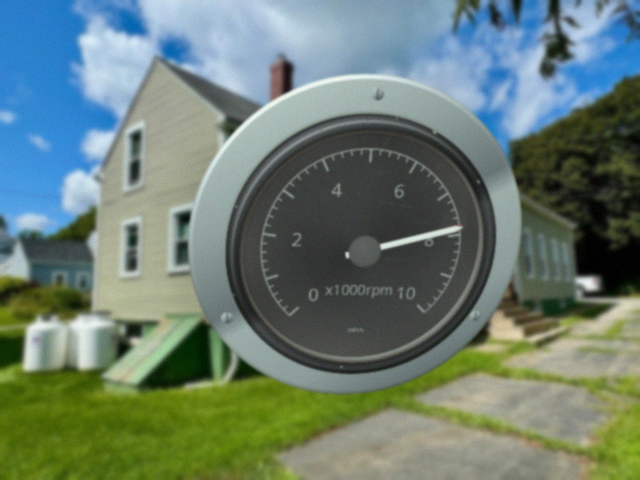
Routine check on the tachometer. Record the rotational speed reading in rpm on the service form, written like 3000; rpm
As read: 7800; rpm
